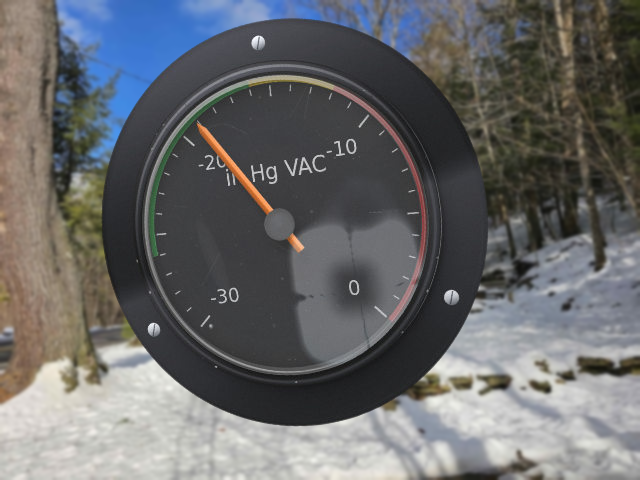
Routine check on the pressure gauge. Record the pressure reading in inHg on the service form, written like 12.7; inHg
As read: -19; inHg
